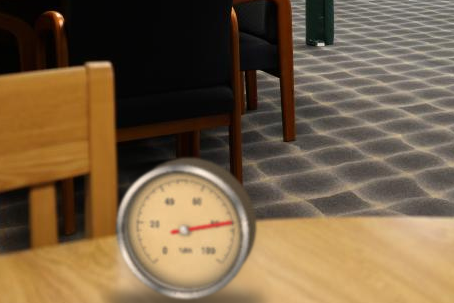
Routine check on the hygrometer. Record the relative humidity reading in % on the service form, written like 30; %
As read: 80; %
